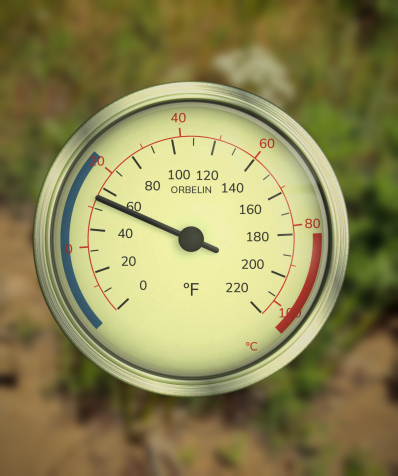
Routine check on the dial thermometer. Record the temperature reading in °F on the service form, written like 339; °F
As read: 55; °F
